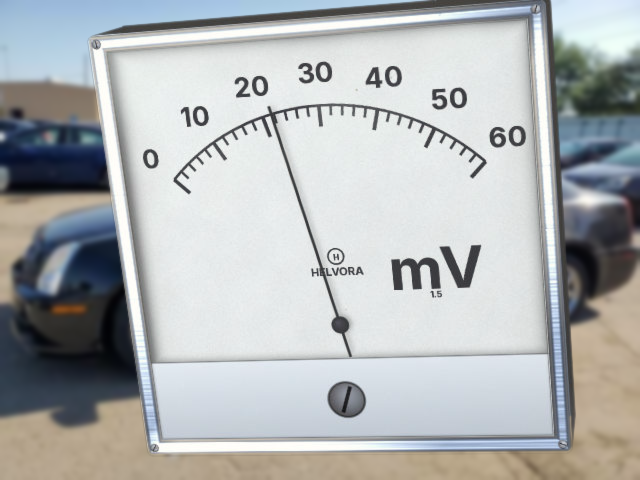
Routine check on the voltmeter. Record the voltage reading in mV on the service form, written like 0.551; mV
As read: 22; mV
